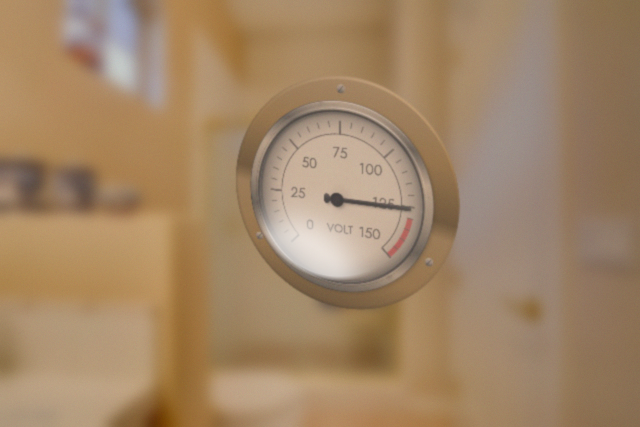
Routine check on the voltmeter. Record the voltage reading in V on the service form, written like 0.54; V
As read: 125; V
